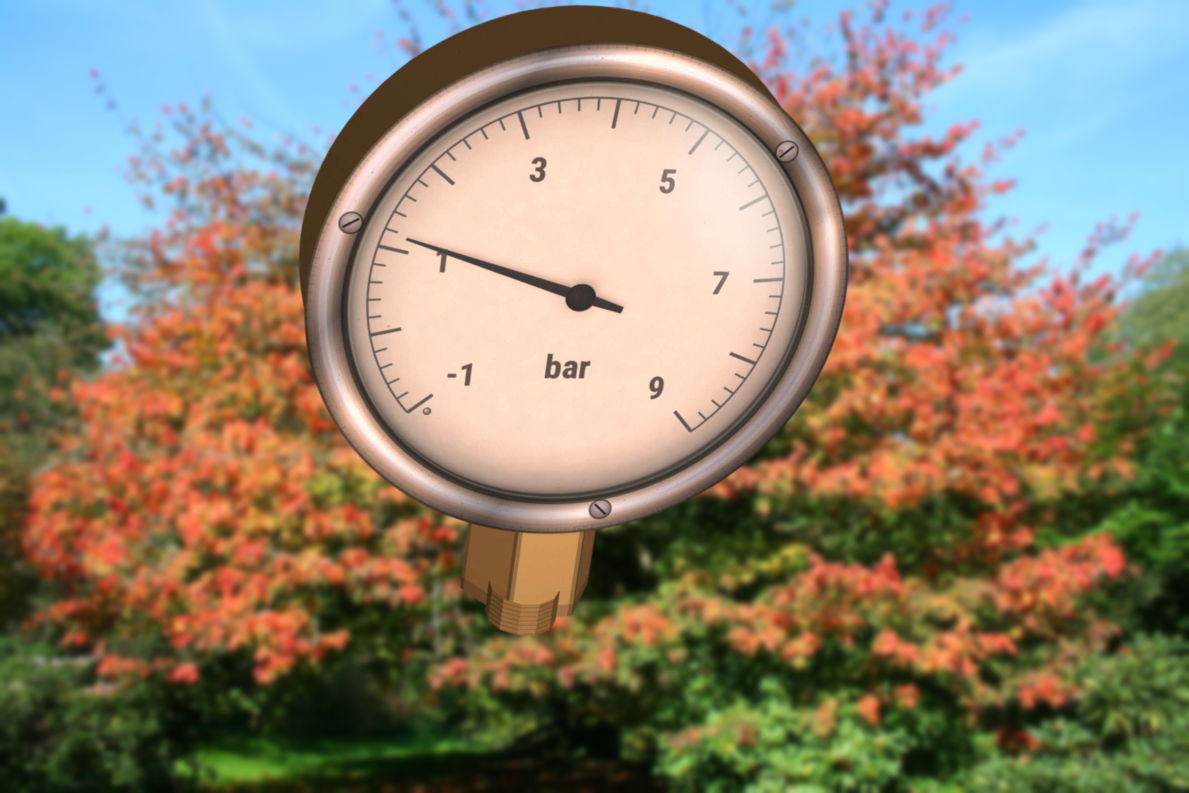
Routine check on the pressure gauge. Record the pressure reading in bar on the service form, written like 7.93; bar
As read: 1.2; bar
